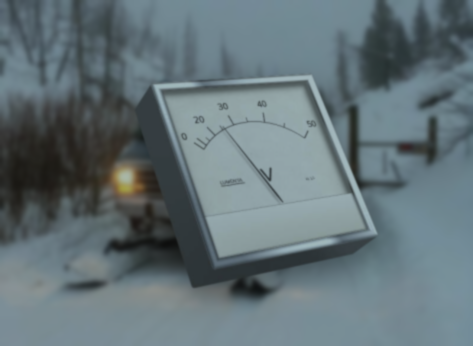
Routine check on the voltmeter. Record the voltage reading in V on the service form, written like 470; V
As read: 25; V
